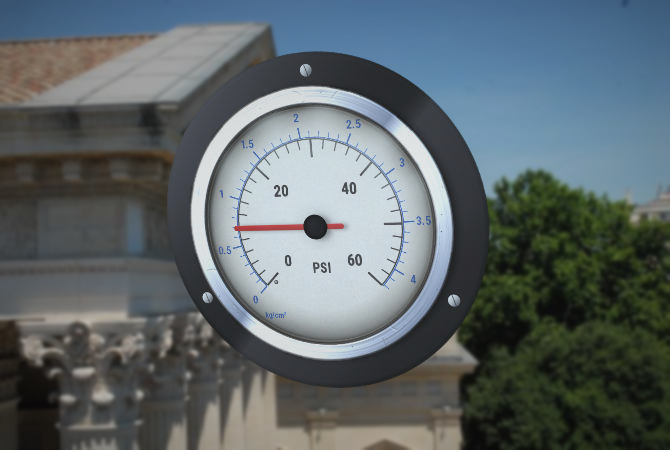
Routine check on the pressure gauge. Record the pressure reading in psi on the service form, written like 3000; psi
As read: 10; psi
